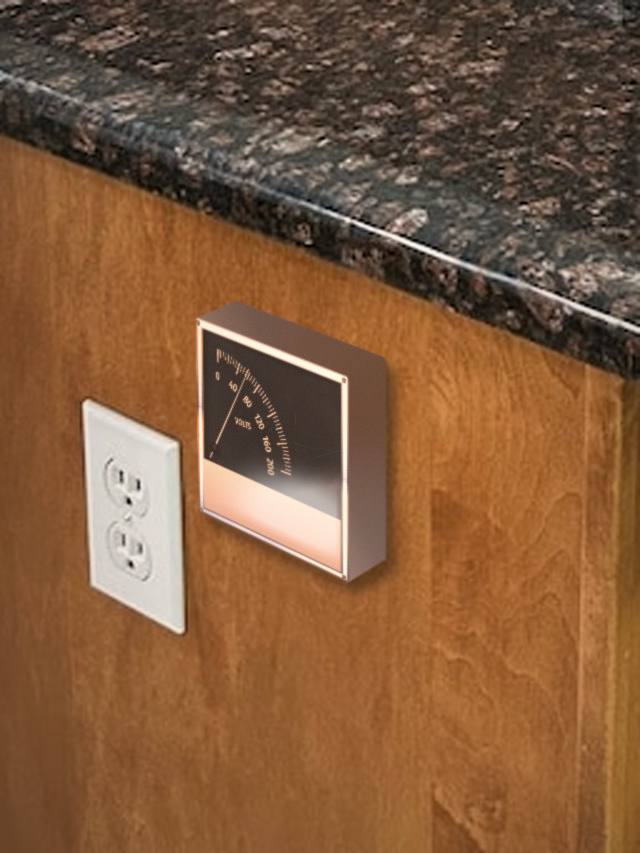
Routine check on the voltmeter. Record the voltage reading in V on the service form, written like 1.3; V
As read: 60; V
